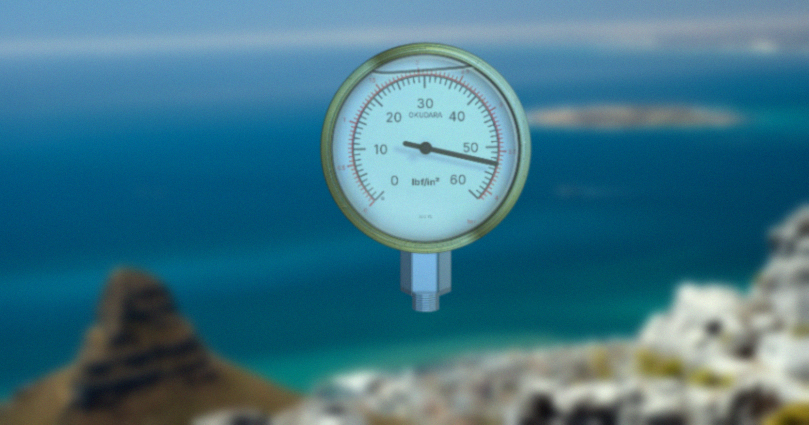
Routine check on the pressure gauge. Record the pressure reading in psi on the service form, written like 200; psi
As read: 53; psi
